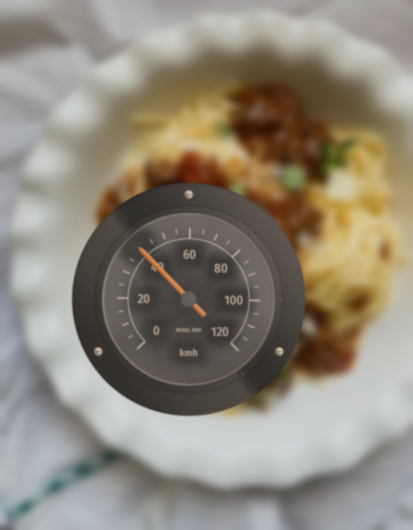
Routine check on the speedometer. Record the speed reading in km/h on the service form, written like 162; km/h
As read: 40; km/h
